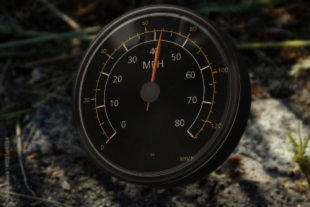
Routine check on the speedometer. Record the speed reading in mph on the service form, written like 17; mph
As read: 42.5; mph
